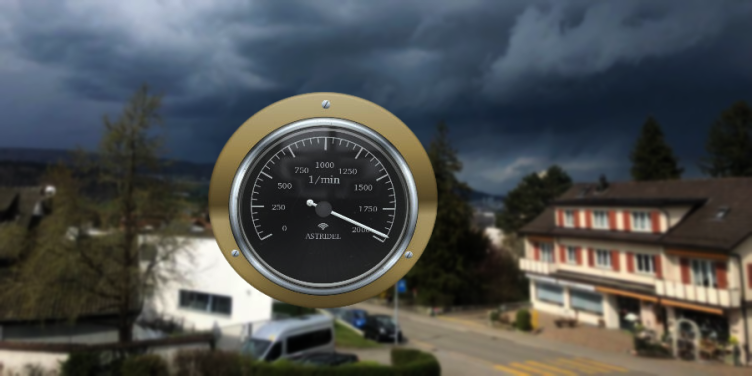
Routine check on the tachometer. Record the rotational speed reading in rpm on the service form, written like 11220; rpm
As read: 1950; rpm
